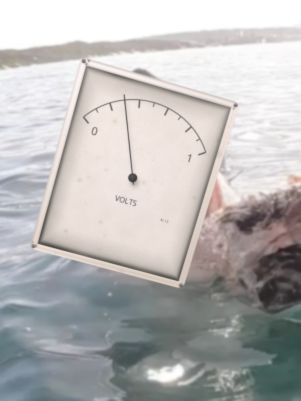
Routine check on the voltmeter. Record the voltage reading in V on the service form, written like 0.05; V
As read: 0.3; V
